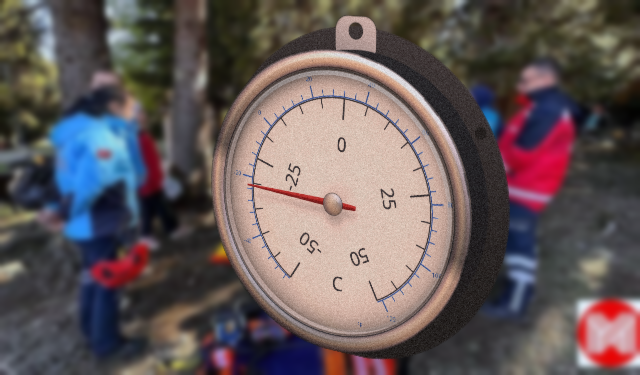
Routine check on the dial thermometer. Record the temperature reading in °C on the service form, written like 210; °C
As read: -30; °C
